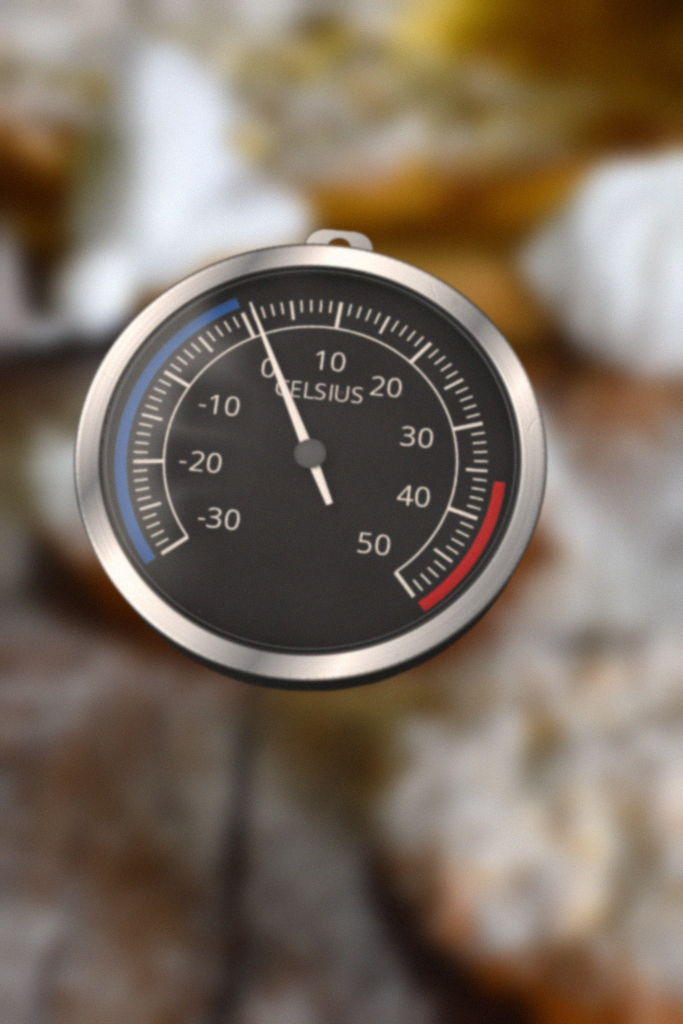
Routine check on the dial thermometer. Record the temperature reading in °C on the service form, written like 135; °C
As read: 1; °C
